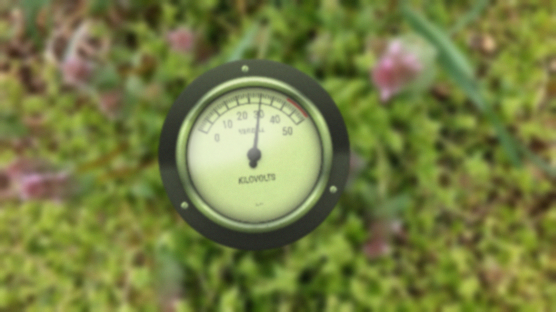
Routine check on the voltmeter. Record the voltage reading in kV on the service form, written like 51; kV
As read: 30; kV
